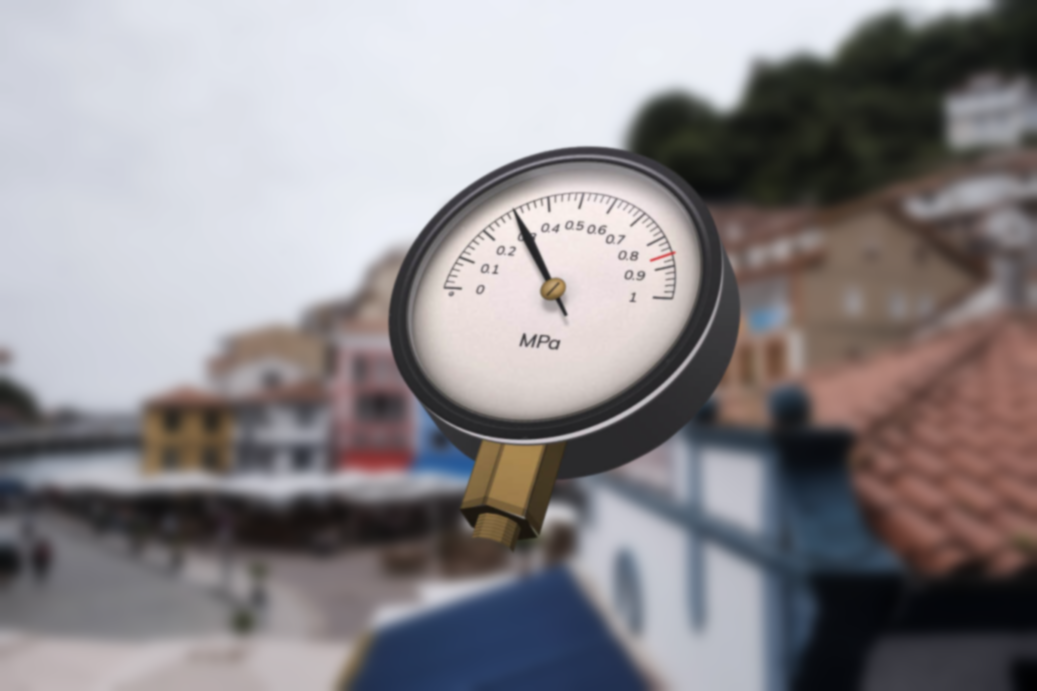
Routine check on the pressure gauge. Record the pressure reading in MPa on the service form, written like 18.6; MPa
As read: 0.3; MPa
